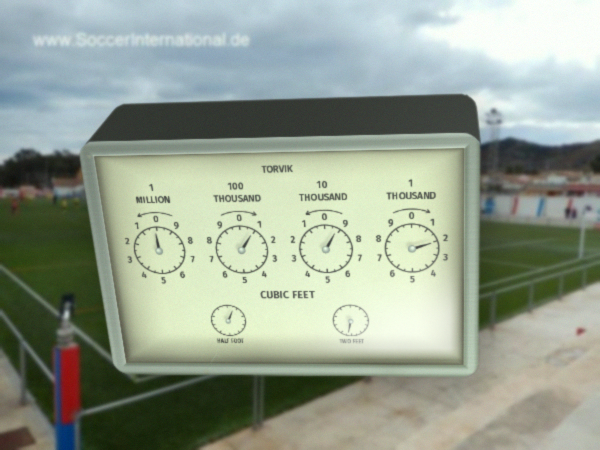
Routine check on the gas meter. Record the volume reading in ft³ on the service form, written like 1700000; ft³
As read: 9200; ft³
